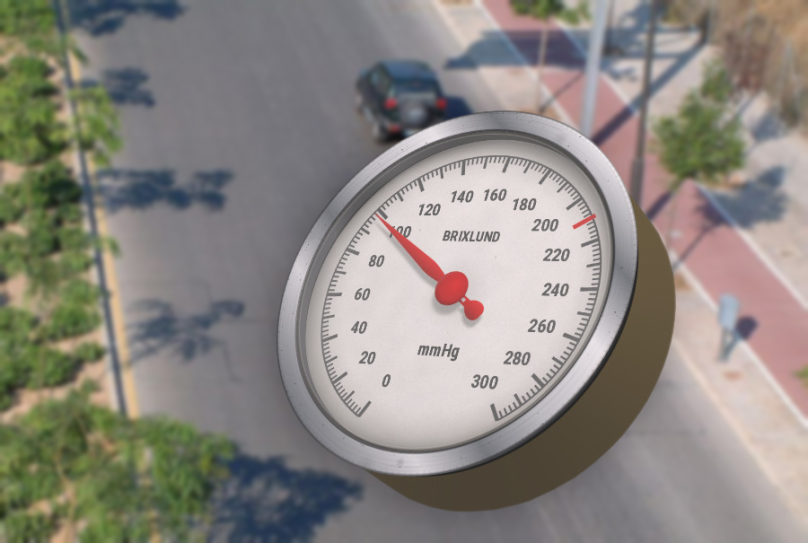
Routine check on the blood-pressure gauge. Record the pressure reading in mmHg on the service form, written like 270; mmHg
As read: 98; mmHg
